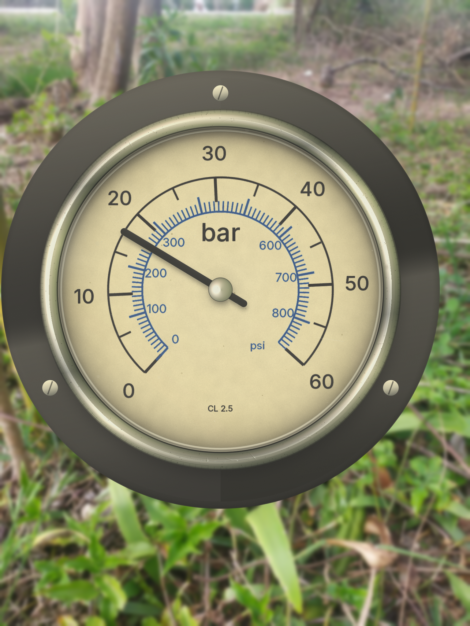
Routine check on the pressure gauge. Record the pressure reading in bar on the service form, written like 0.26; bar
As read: 17.5; bar
